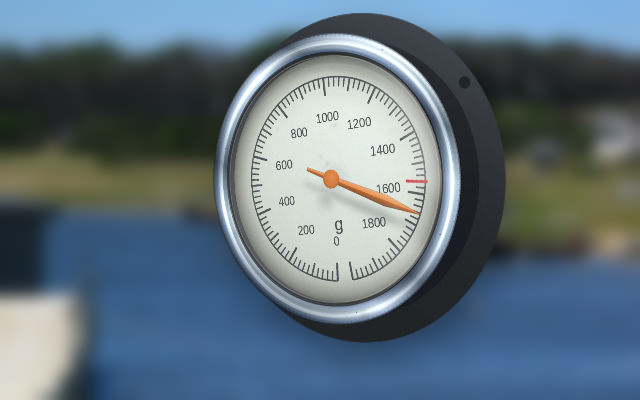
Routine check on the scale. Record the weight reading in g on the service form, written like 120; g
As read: 1660; g
